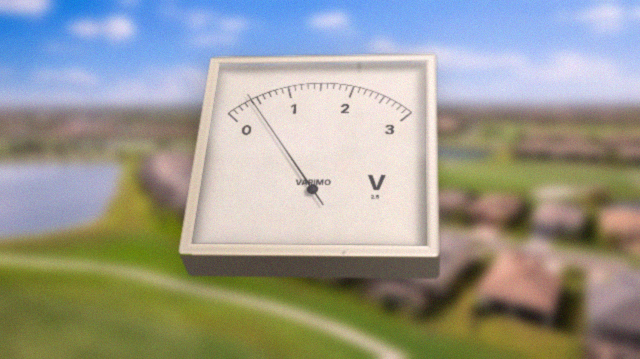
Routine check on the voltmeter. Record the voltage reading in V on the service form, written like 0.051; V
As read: 0.4; V
